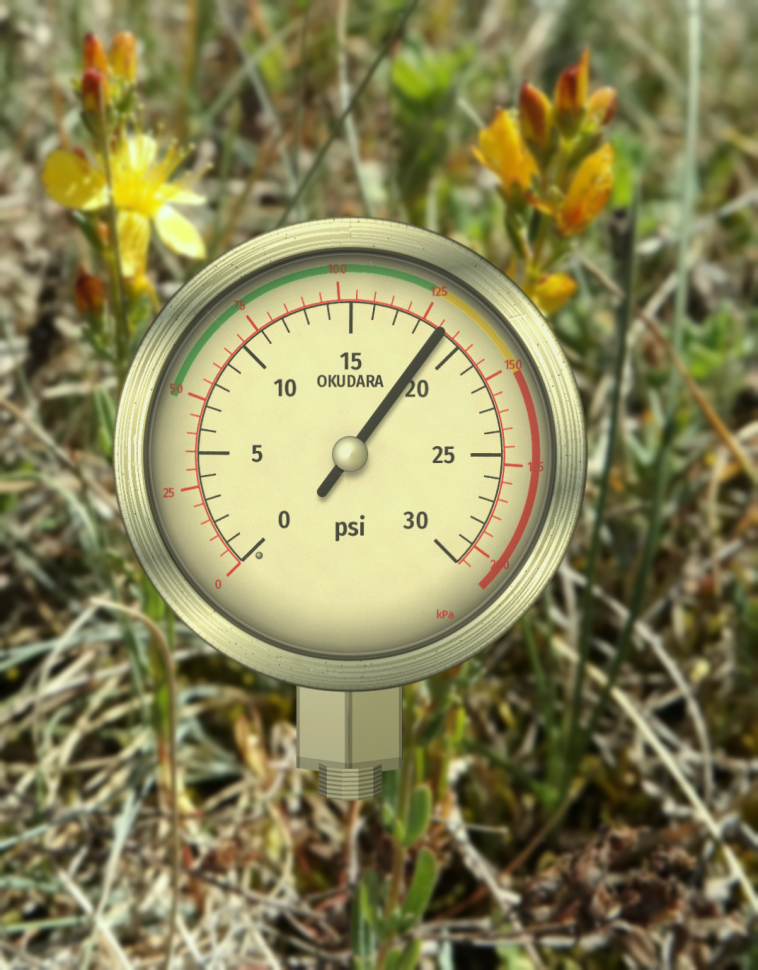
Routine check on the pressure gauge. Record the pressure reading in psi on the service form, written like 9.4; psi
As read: 19; psi
